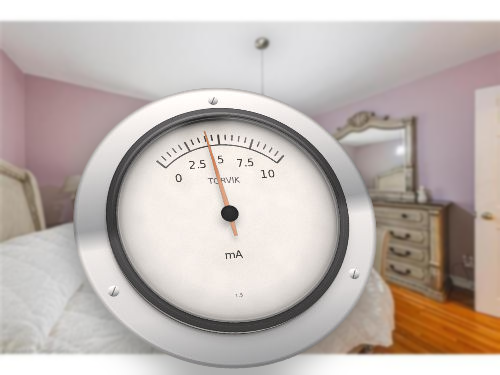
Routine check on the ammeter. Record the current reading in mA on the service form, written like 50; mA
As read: 4; mA
